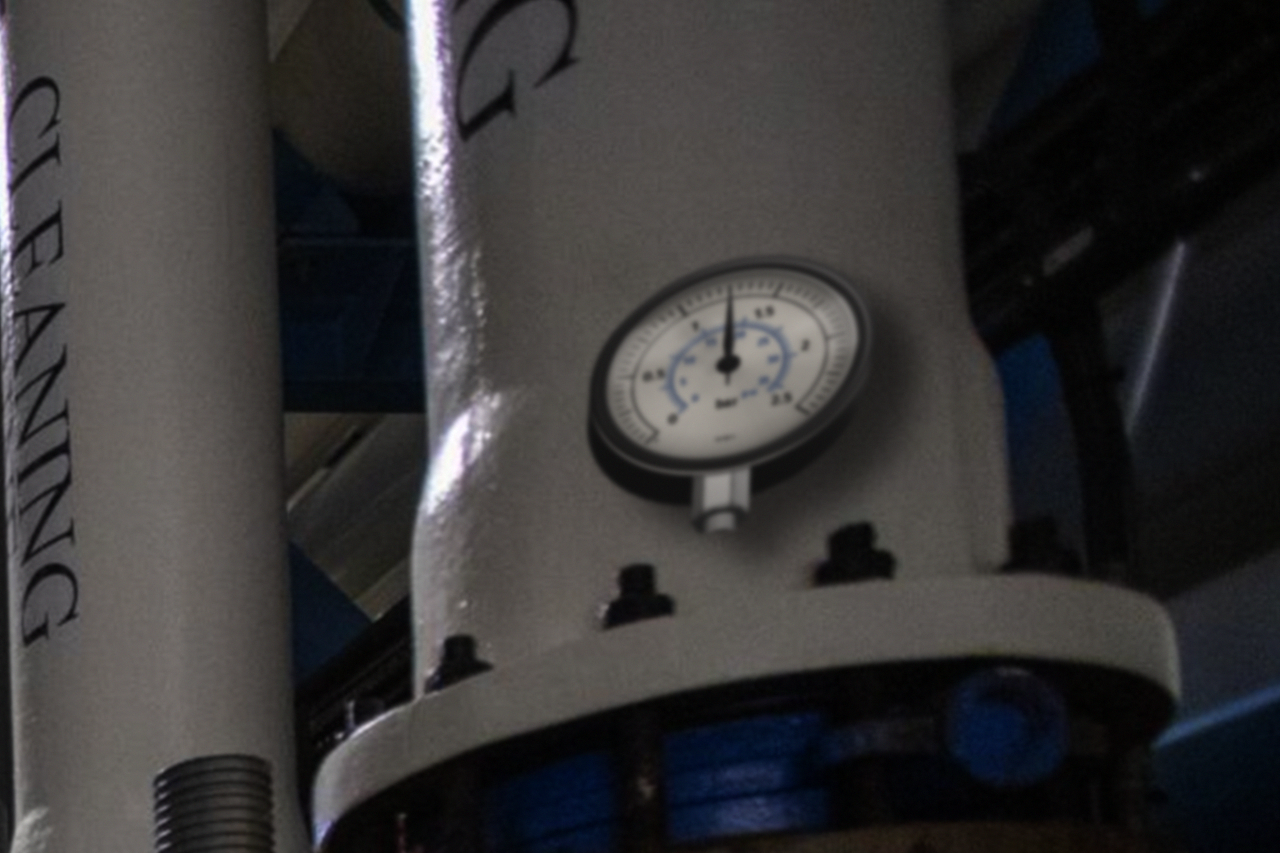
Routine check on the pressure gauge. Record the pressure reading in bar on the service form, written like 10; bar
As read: 1.25; bar
